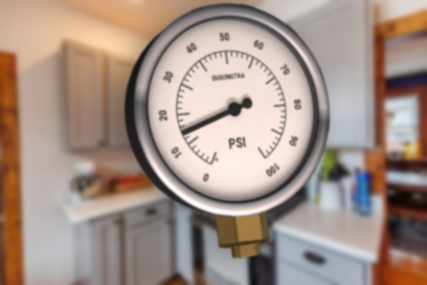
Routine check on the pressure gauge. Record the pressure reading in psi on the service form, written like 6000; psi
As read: 14; psi
